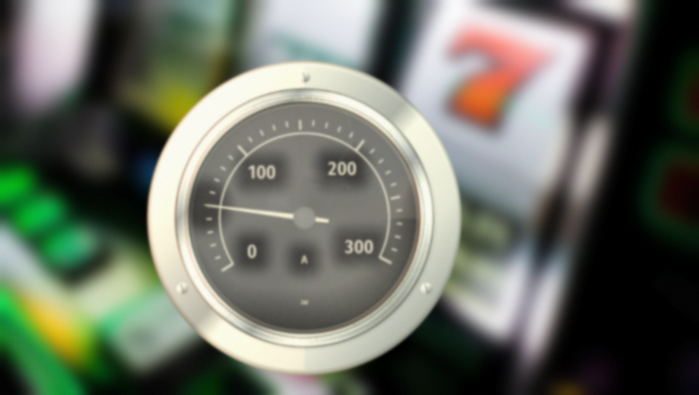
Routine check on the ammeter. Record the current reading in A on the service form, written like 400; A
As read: 50; A
